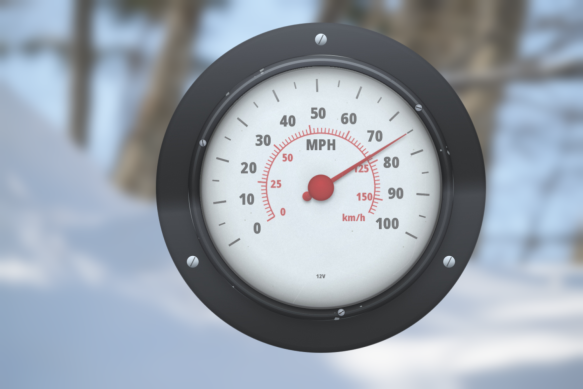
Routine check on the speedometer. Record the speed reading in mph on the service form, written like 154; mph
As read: 75; mph
